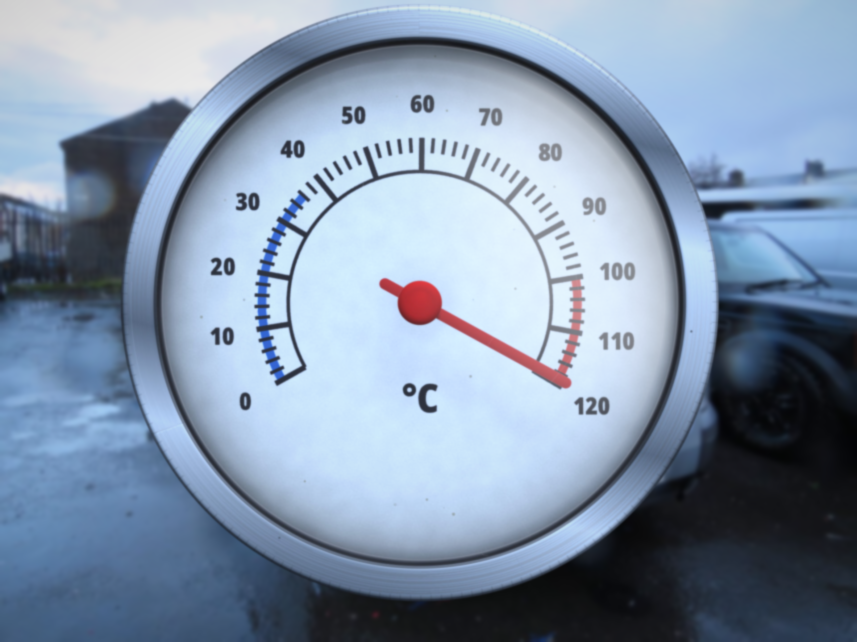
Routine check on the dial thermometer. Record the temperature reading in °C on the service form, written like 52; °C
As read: 119; °C
